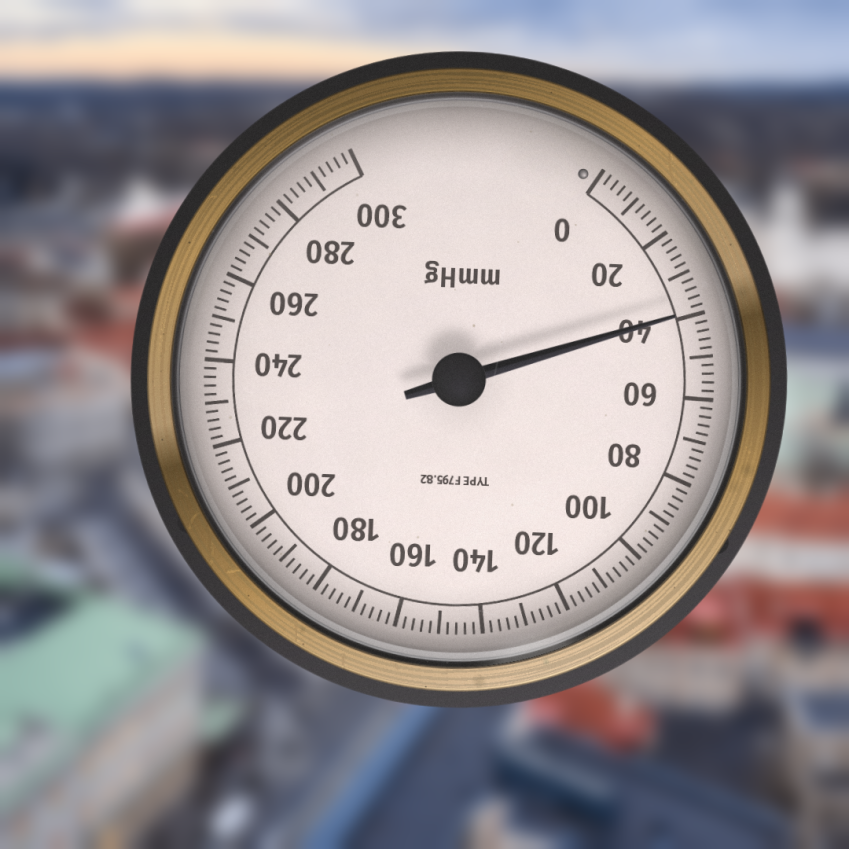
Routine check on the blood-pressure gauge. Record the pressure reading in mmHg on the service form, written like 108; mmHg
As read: 39; mmHg
